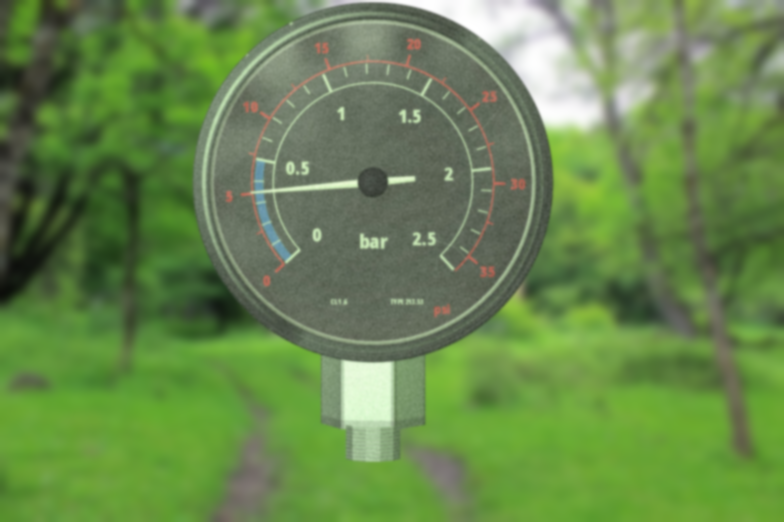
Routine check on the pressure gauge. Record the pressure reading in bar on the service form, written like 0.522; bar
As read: 0.35; bar
